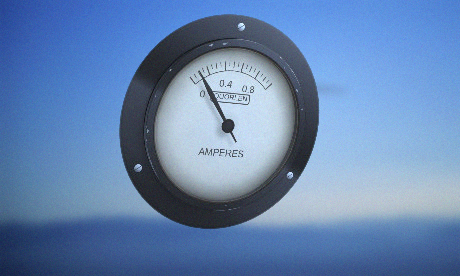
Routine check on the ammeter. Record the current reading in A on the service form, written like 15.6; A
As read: 0.1; A
